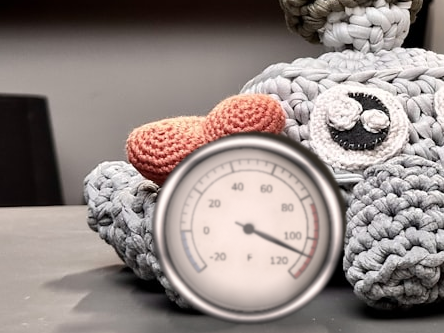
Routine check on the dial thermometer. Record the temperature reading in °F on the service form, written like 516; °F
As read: 108; °F
